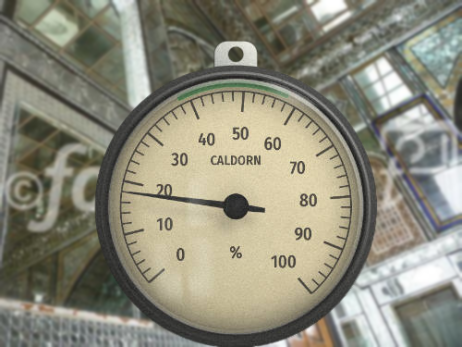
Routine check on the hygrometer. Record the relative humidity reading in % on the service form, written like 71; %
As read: 18; %
